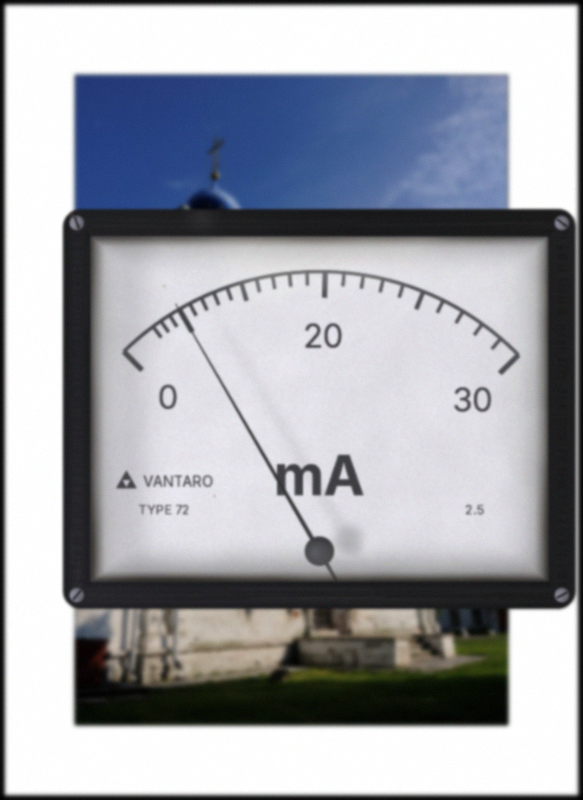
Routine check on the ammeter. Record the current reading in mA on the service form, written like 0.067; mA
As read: 10; mA
